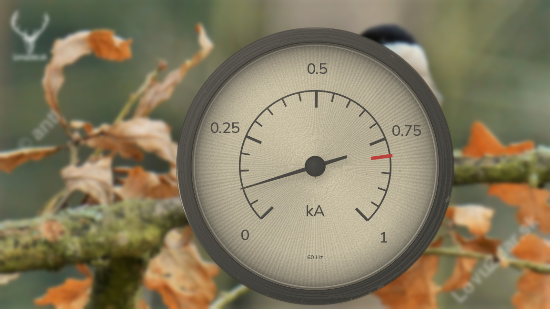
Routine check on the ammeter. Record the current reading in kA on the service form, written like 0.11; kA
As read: 0.1; kA
